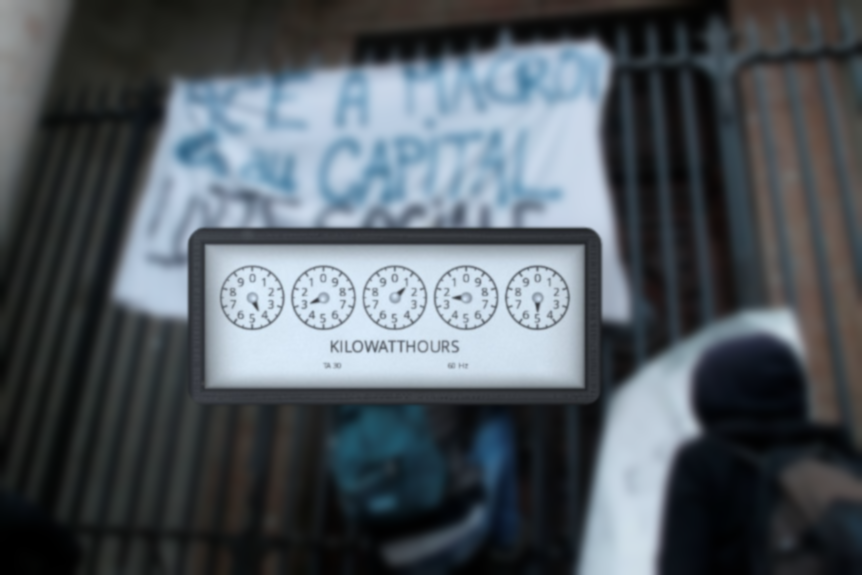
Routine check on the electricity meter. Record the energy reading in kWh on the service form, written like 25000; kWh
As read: 43125; kWh
